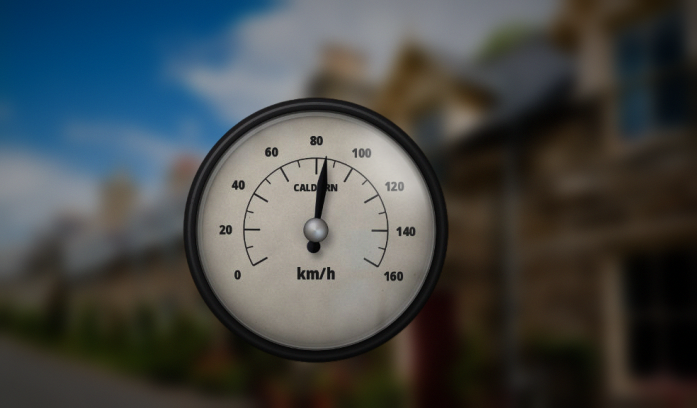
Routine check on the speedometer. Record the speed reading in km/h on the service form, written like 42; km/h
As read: 85; km/h
